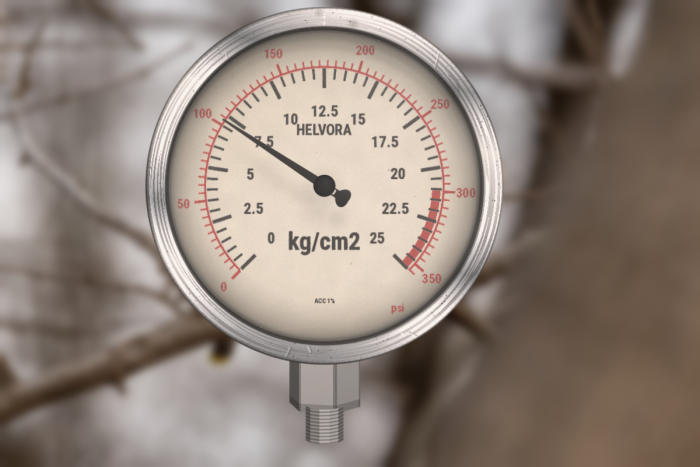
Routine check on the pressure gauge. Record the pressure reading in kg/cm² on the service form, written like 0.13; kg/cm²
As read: 7.25; kg/cm²
